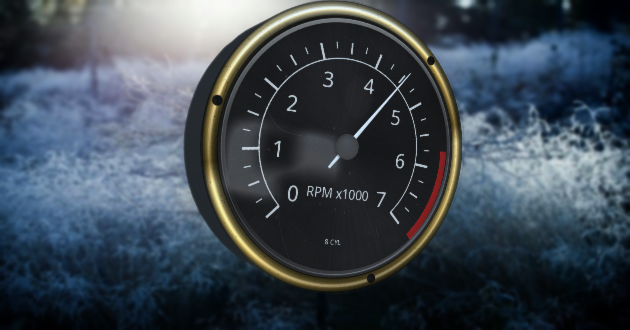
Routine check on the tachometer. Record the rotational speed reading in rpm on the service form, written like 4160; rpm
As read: 4500; rpm
